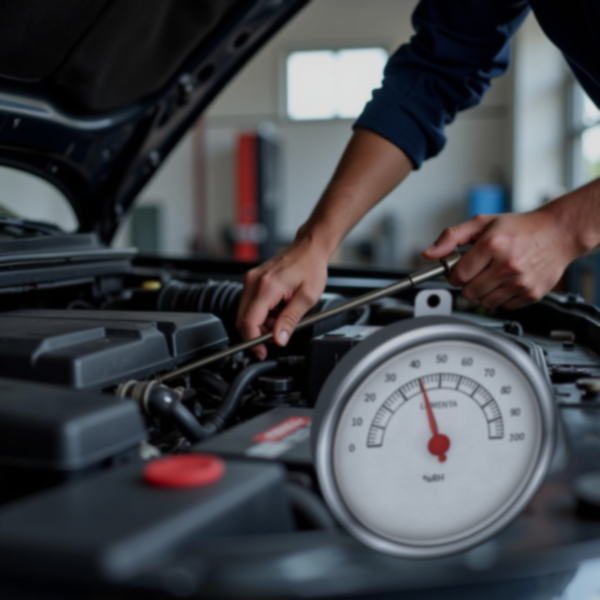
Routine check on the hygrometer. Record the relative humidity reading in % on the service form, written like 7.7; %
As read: 40; %
